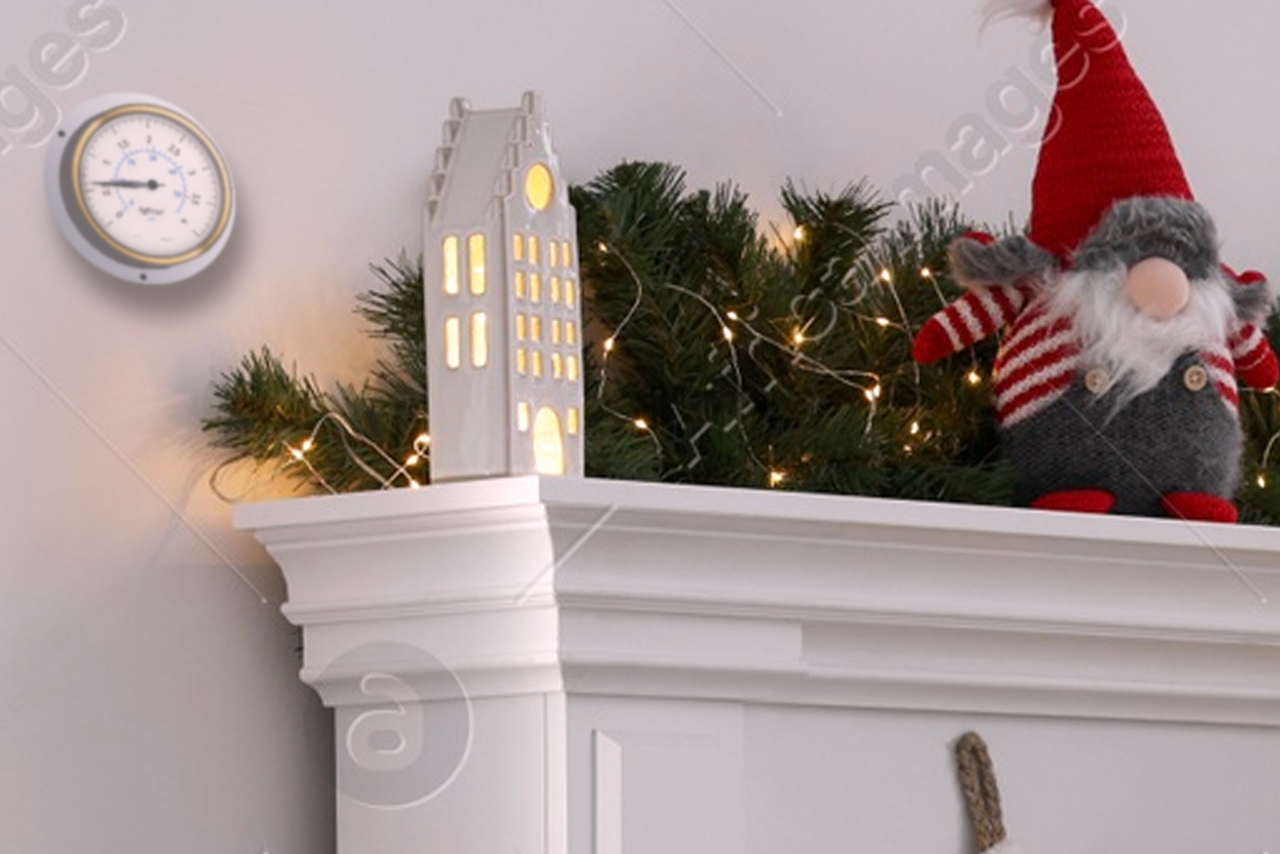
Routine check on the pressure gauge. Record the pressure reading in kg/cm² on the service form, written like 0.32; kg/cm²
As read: 0.6; kg/cm²
